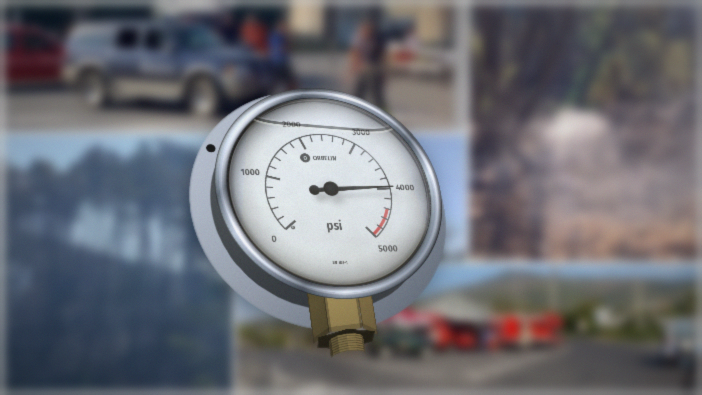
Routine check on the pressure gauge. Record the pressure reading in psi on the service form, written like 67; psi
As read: 4000; psi
